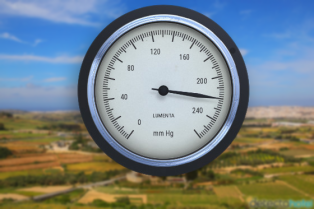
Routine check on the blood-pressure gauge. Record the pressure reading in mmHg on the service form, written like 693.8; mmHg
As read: 220; mmHg
